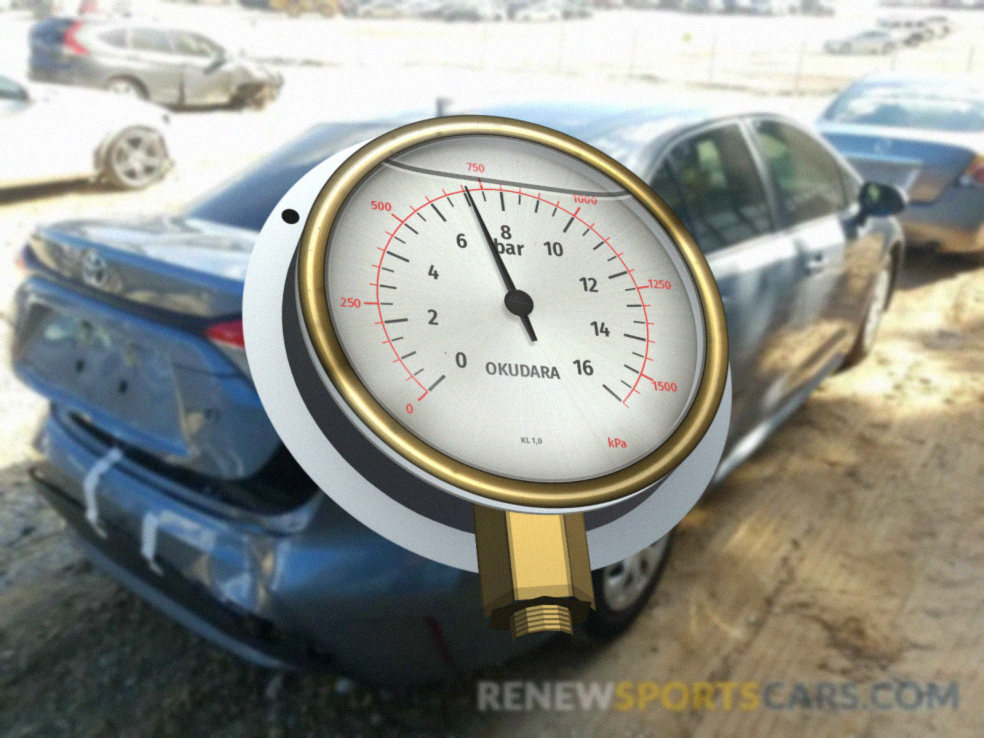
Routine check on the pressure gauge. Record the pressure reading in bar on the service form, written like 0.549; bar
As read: 7; bar
